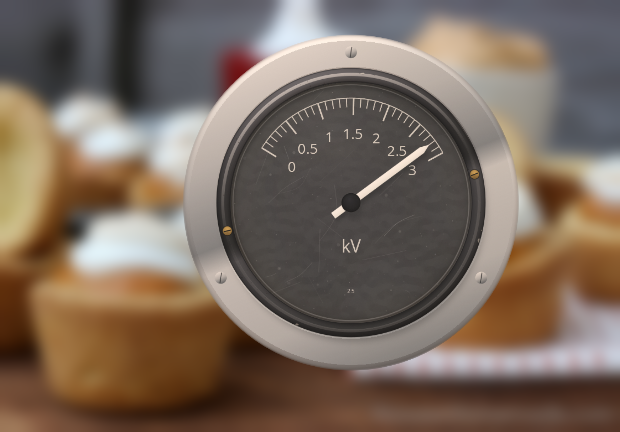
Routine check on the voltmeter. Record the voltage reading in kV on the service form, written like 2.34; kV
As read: 2.8; kV
